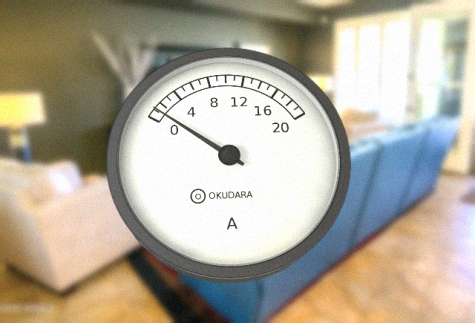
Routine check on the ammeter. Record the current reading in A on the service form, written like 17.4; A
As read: 1; A
